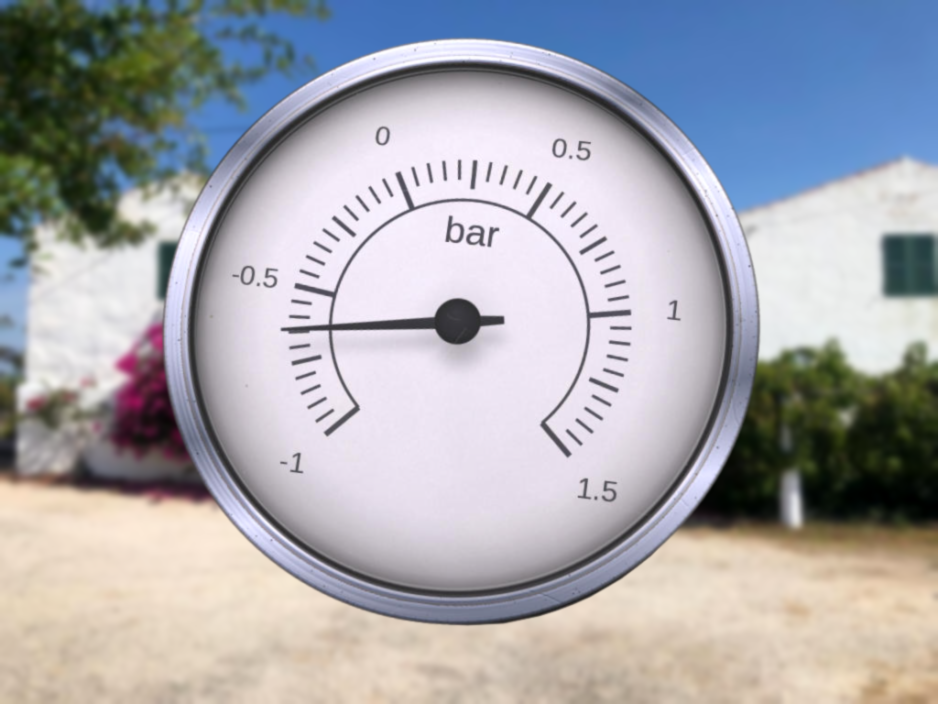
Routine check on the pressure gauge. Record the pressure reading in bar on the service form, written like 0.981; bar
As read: -0.65; bar
